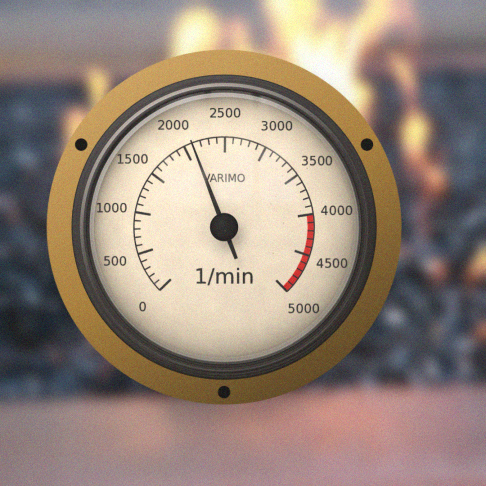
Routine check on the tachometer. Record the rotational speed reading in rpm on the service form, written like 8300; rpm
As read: 2100; rpm
